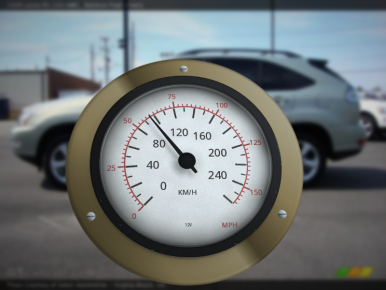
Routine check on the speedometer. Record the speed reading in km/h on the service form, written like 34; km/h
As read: 95; km/h
